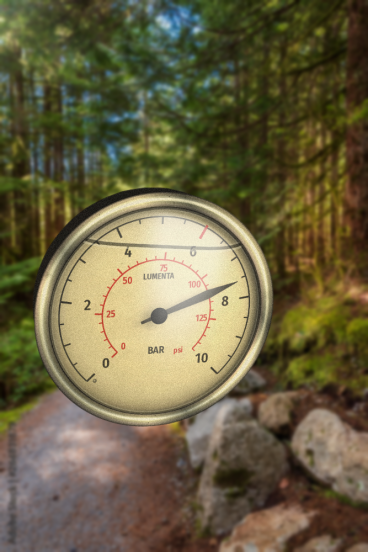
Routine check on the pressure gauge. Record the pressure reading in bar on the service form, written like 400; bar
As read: 7.5; bar
